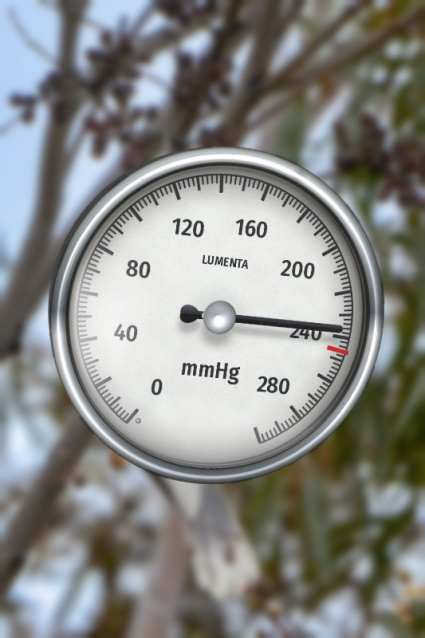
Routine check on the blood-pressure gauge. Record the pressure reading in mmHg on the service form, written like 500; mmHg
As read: 236; mmHg
